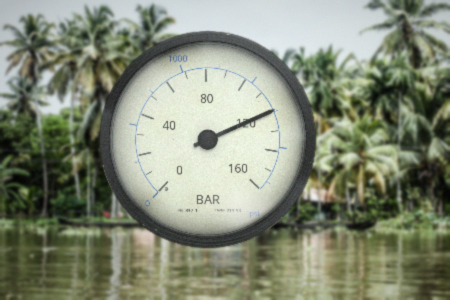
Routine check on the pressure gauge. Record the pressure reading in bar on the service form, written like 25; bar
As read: 120; bar
